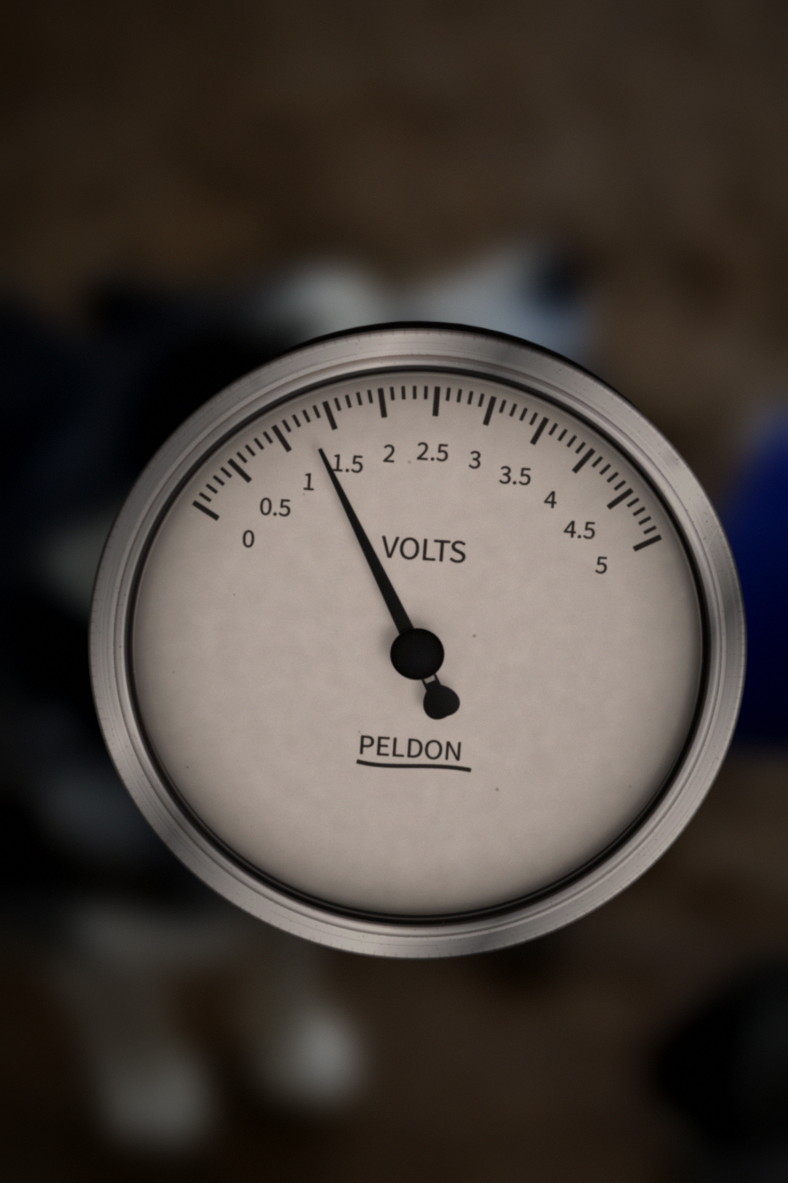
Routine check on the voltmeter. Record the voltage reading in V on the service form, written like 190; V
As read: 1.3; V
